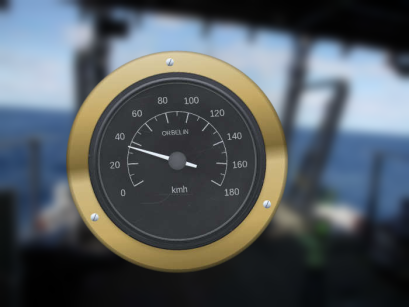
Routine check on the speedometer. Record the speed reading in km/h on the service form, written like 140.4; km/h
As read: 35; km/h
